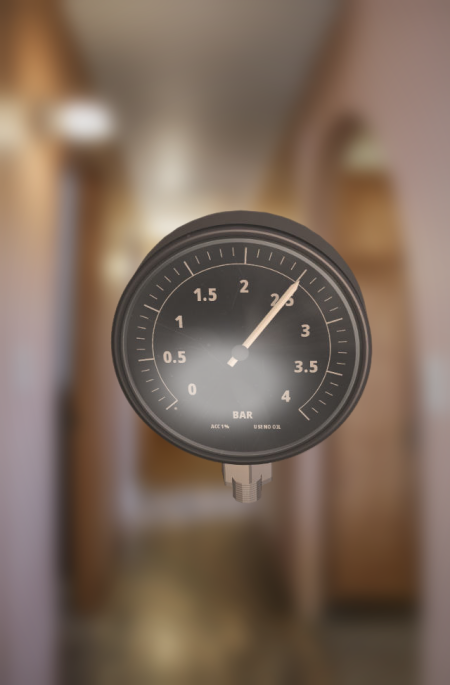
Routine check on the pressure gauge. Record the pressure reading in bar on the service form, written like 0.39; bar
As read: 2.5; bar
